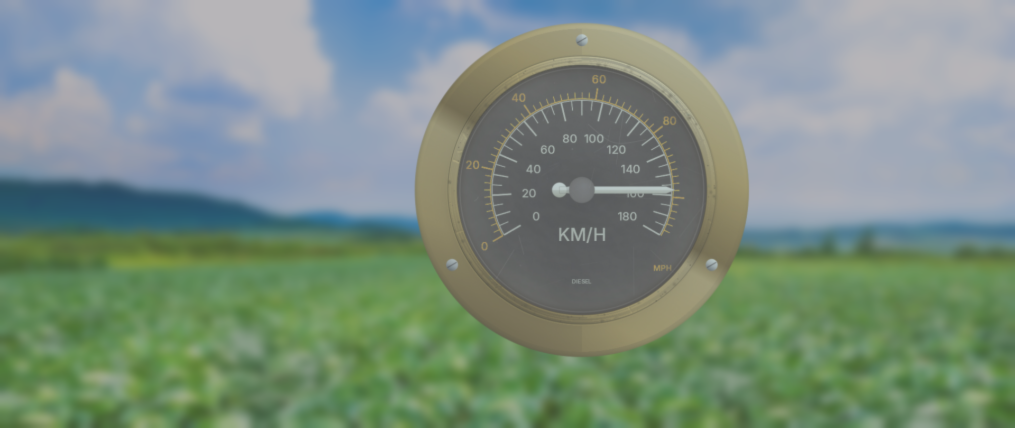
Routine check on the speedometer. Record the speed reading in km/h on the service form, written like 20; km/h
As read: 157.5; km/h
